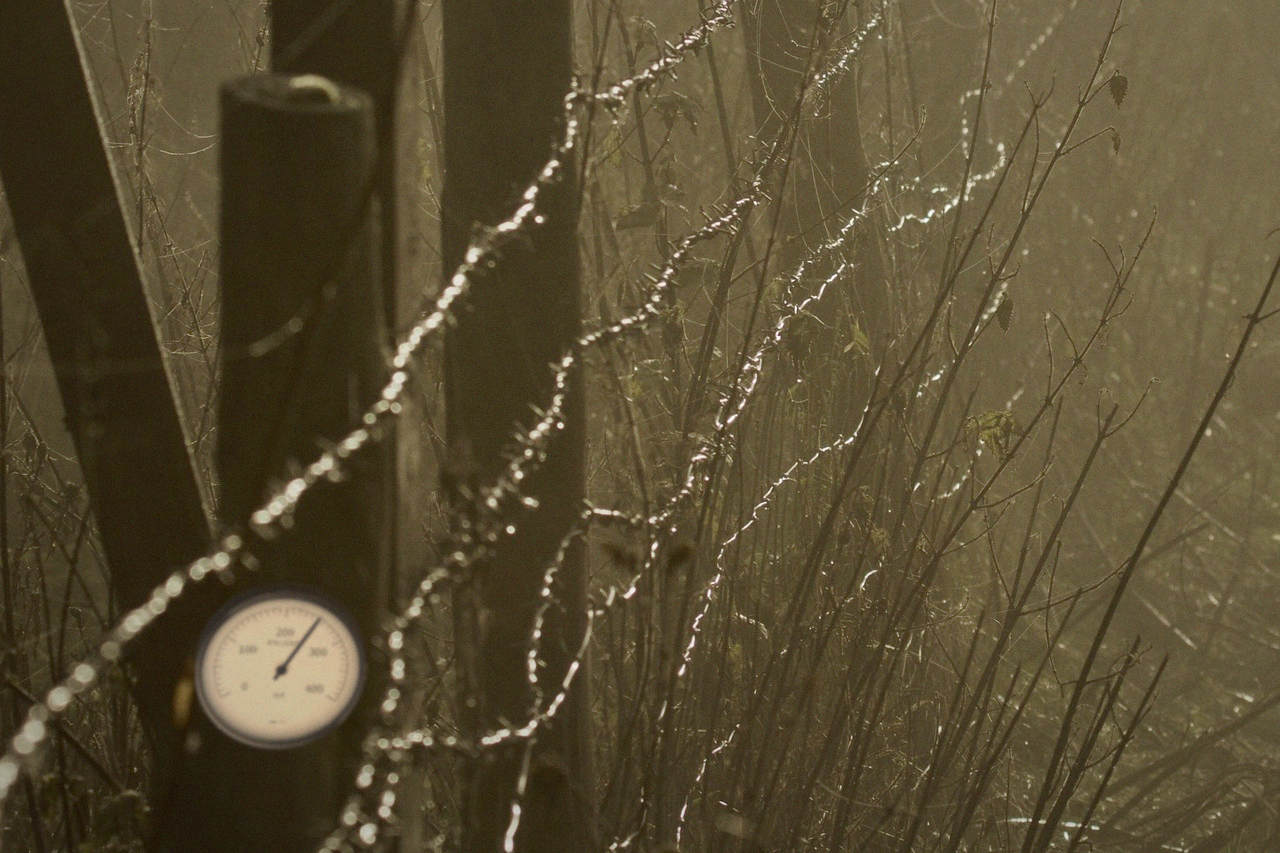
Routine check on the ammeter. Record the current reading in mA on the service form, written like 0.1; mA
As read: 250; mA
